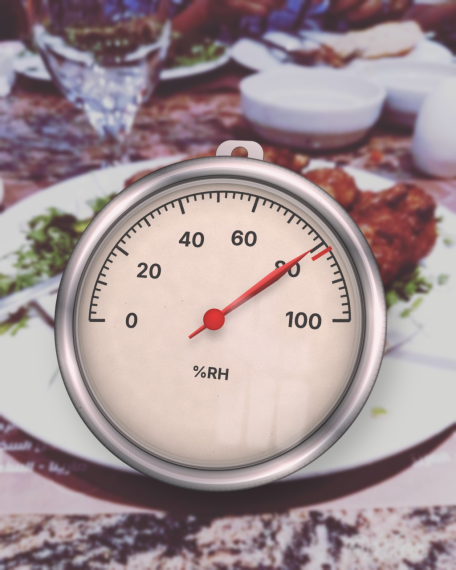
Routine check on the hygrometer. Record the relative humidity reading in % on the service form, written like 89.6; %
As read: 80; %
